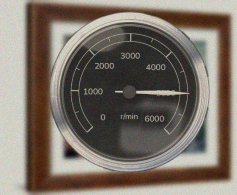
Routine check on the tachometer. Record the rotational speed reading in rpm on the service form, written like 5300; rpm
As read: 5000; rpm
